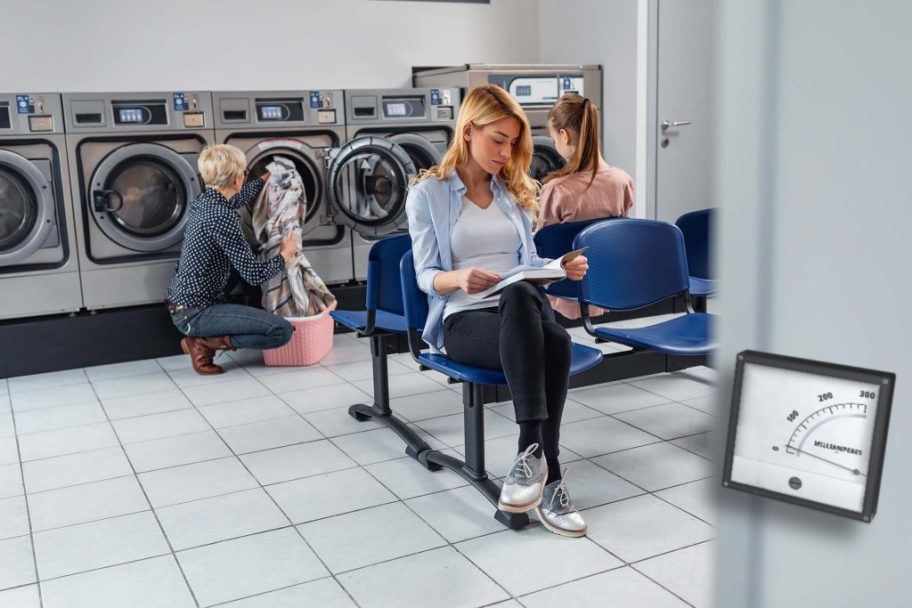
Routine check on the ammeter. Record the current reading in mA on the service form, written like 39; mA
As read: 20; mA
